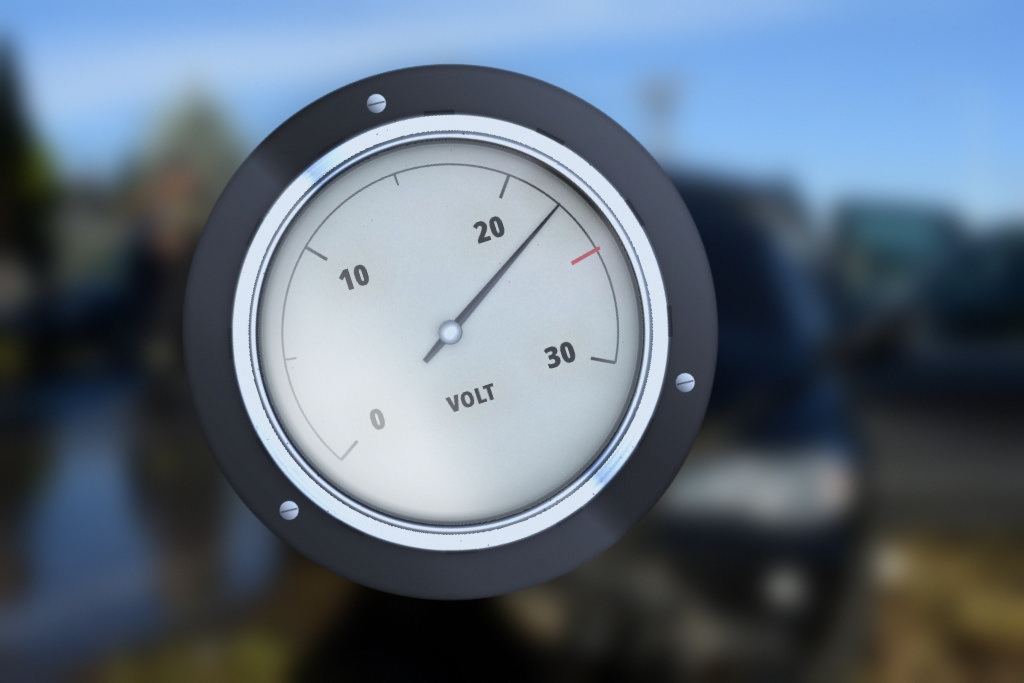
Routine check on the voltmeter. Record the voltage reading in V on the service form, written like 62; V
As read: 22.5; V
